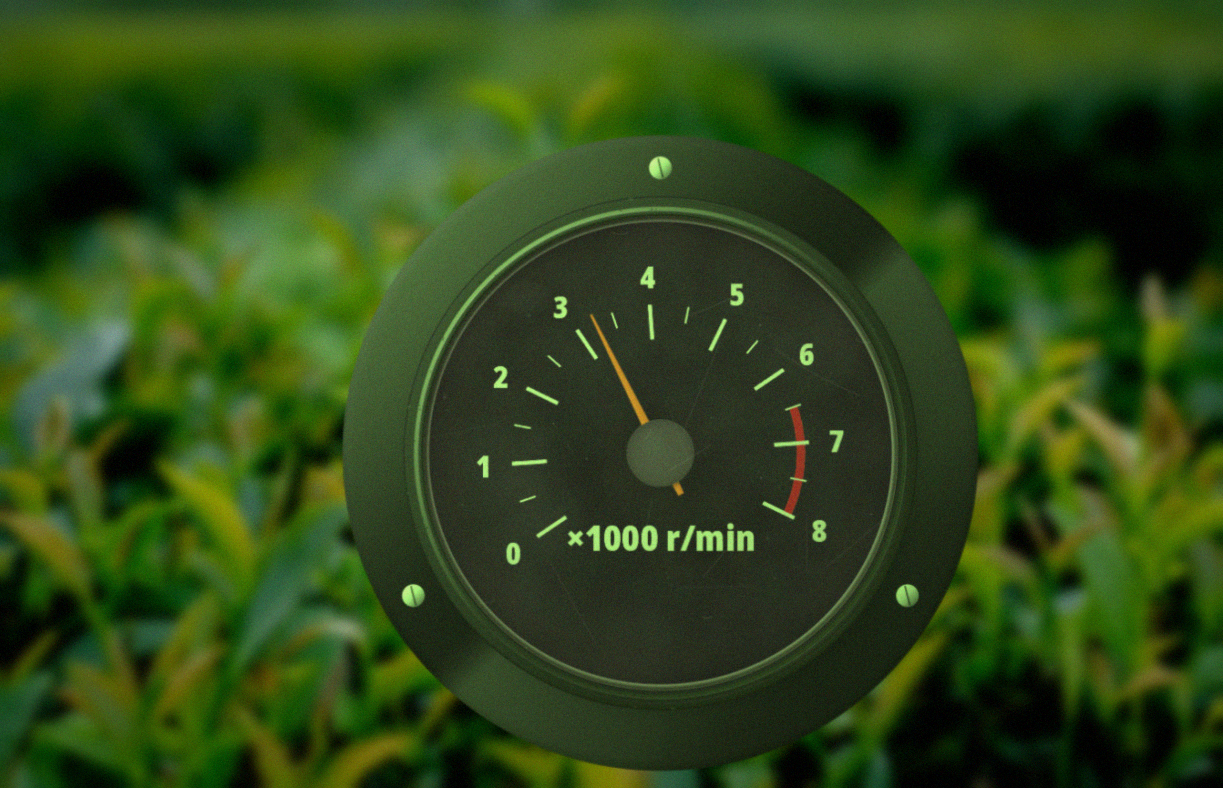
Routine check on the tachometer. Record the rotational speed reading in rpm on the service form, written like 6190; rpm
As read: 3250; rpm
